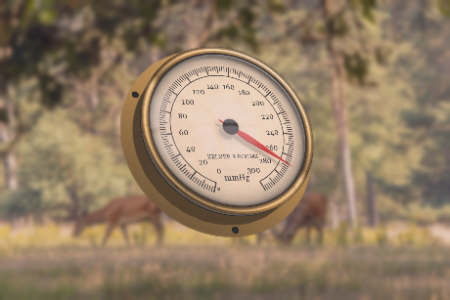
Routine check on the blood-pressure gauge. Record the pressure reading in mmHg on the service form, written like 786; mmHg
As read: 270; mmHg
